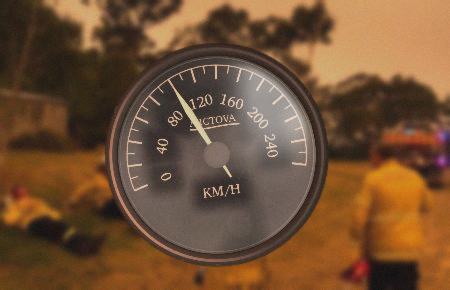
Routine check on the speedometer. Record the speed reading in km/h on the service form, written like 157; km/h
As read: 100; km/h
